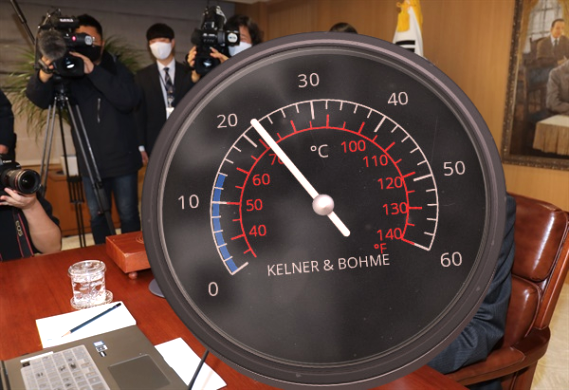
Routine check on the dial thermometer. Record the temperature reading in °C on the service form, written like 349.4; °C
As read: 22; °C
